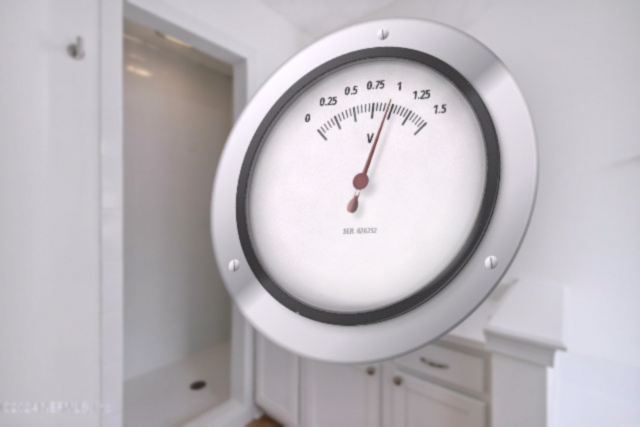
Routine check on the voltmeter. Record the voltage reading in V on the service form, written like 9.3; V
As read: 1; V
